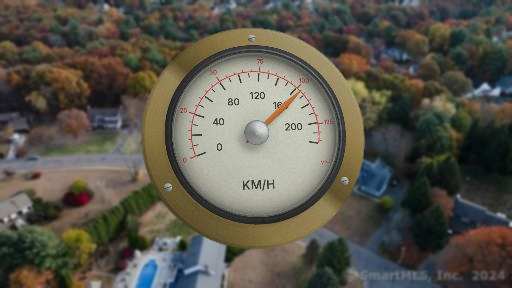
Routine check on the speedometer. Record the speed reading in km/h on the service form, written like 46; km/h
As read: 165; km/h
